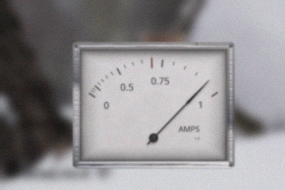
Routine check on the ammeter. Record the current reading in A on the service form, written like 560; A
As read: 0.95; A
